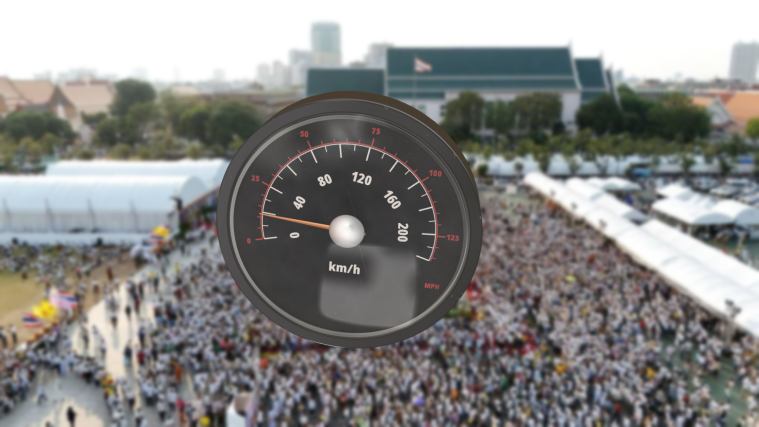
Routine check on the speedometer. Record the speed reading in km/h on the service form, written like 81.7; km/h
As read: 20; km/h
